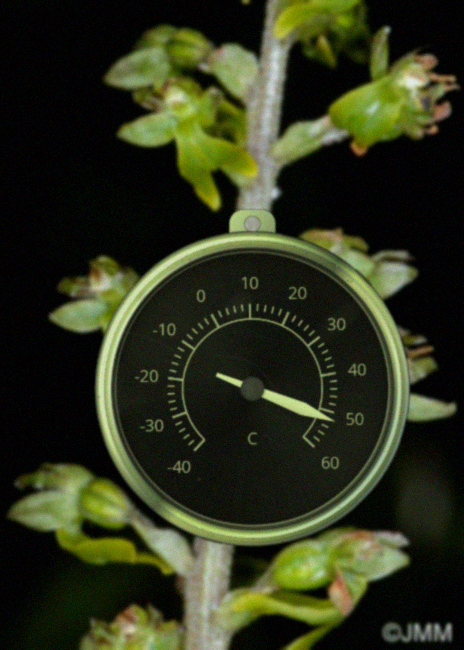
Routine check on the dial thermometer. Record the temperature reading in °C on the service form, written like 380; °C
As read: 52; °C
